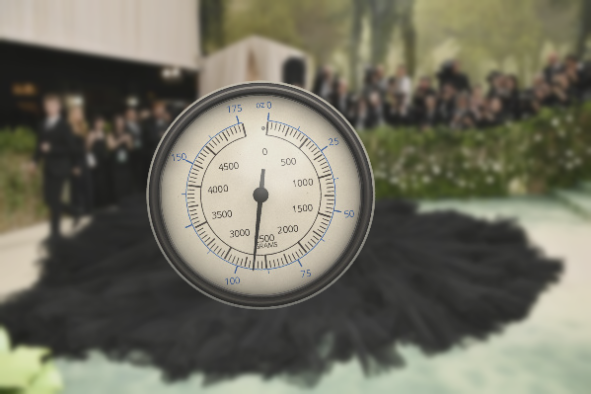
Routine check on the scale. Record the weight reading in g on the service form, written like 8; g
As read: 2650; g
